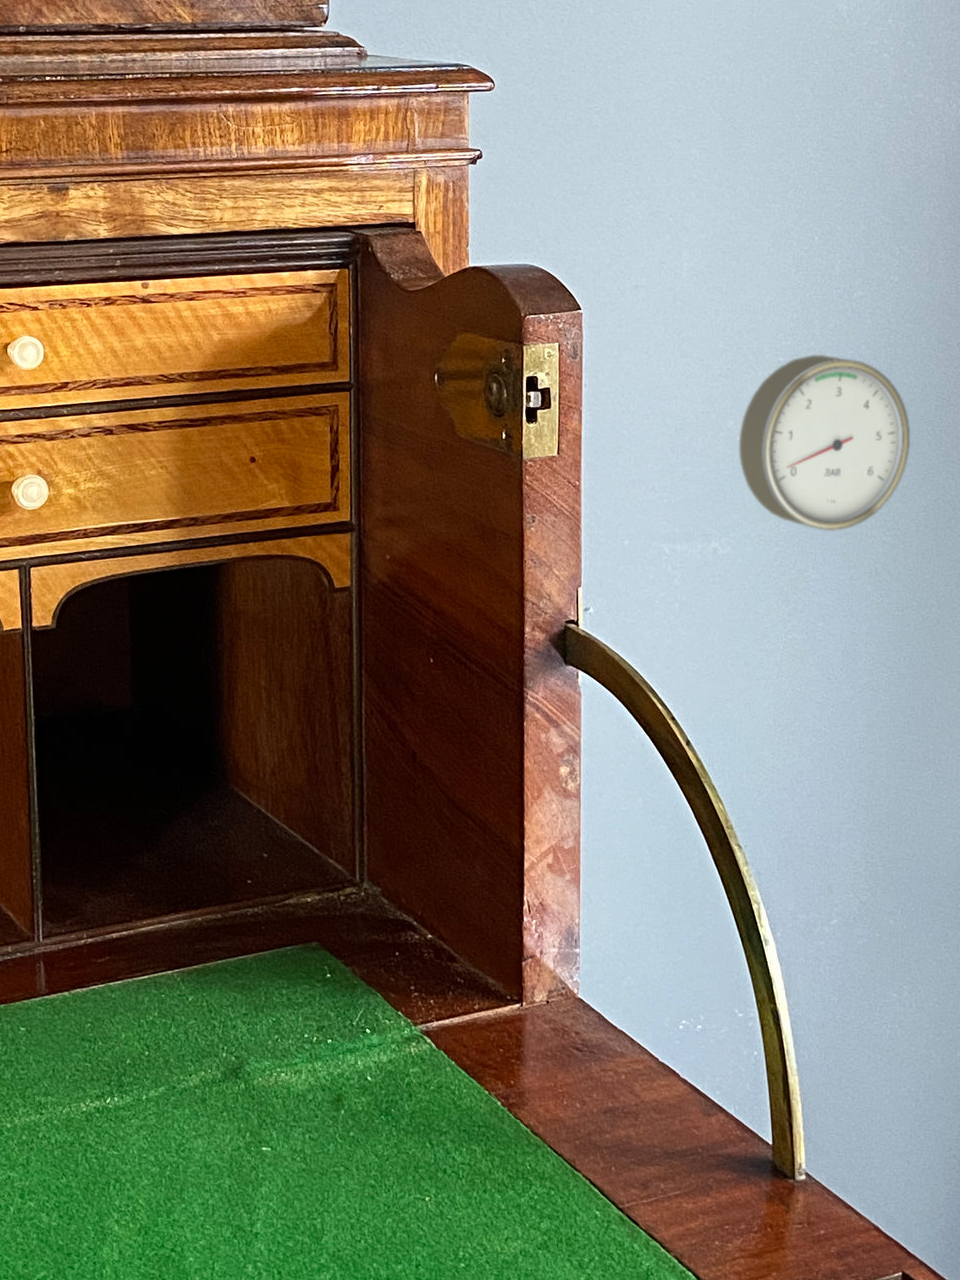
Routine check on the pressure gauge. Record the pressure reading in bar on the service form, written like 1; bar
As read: 0.2; bar
